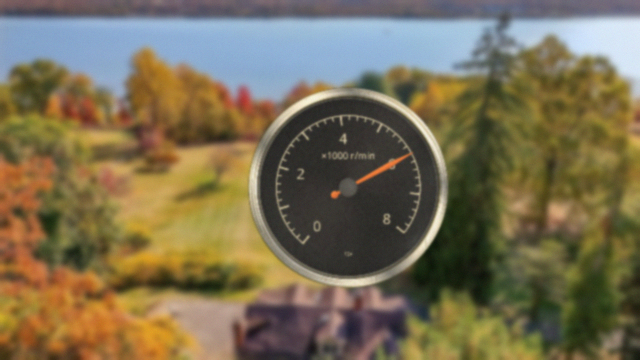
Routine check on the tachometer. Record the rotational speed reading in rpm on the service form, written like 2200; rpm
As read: 6000; rpm
